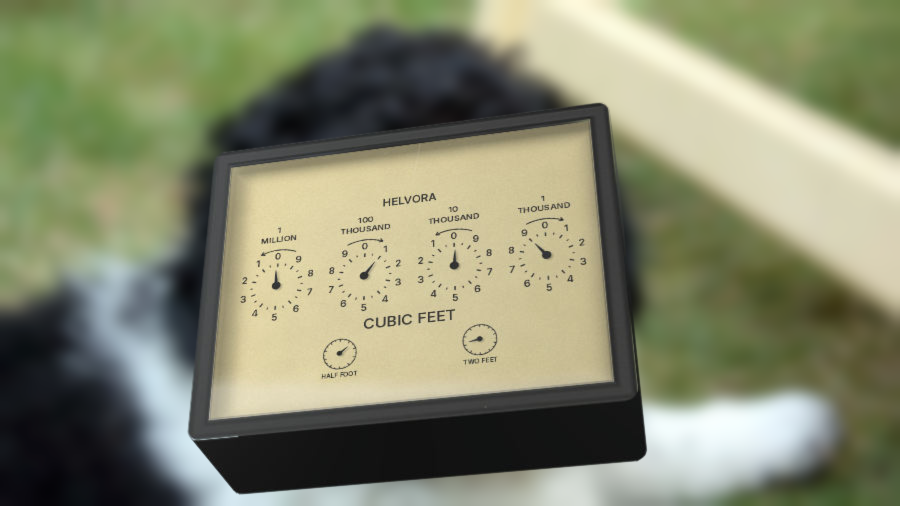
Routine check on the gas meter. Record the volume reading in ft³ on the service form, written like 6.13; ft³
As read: 9900; ft³
